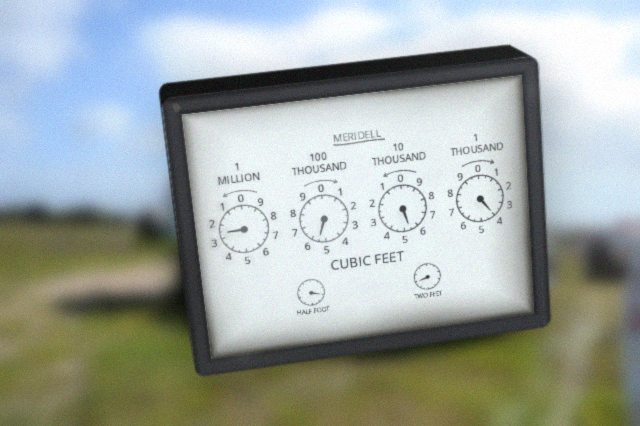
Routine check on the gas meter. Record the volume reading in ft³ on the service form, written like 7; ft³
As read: 255400; ft³
